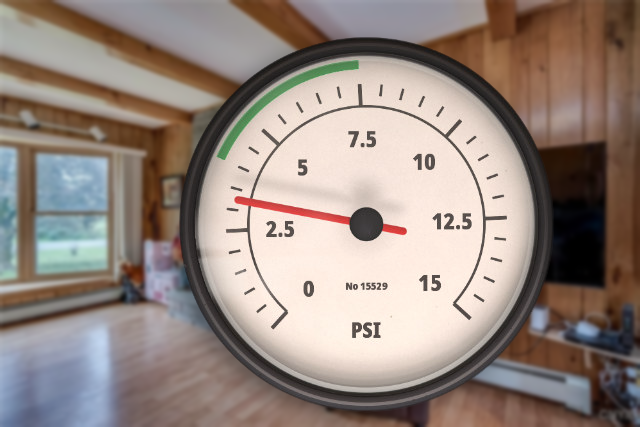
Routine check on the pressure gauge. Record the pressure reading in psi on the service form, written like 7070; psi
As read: 3.25; psi
